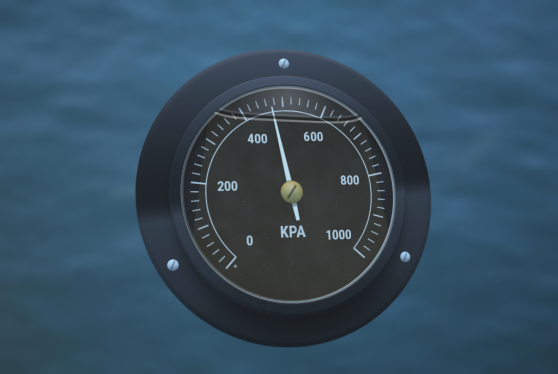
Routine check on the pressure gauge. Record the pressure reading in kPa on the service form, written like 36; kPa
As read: 470; kPa
